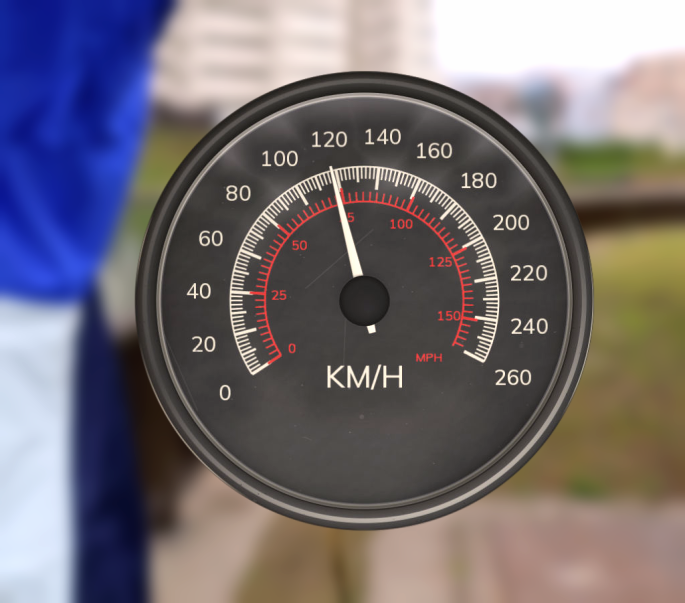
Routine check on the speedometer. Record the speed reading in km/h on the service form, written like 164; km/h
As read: 118; km/h
